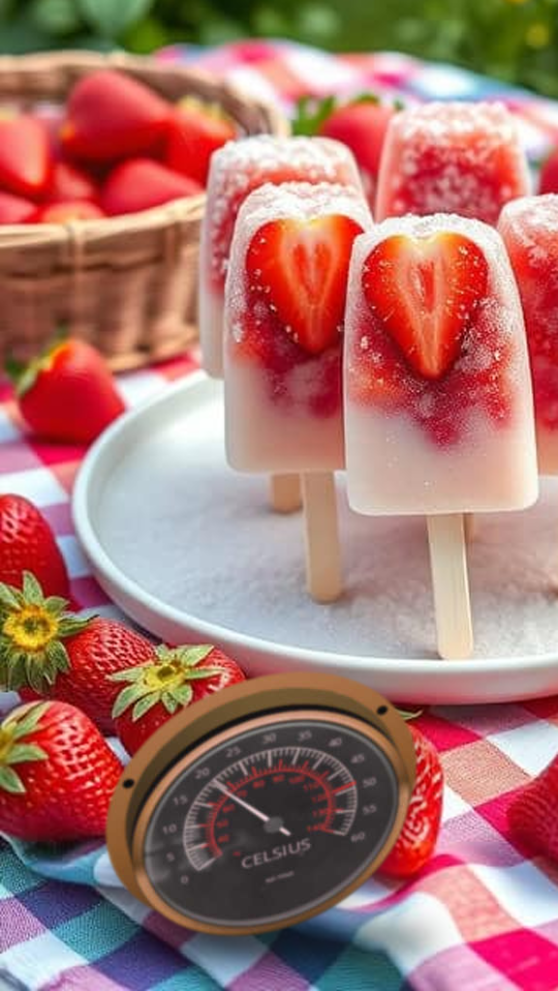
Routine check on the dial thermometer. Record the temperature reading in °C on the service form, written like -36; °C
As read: 20; °C
